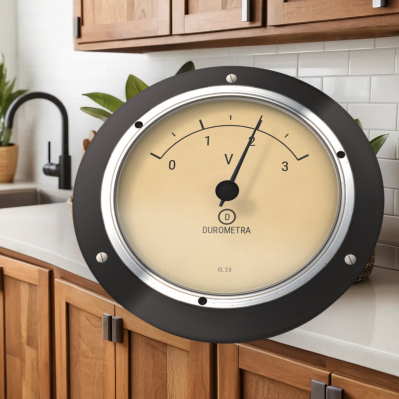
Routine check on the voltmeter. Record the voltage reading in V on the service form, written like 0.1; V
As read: 2; V
